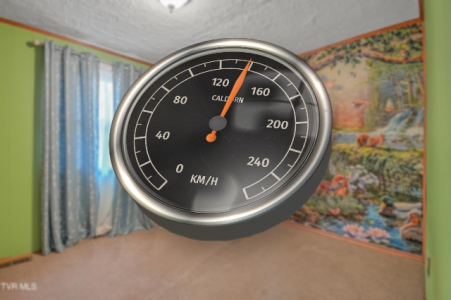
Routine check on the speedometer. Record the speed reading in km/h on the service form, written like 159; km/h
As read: 140; km/h
